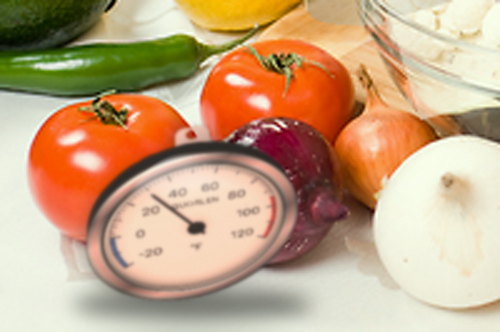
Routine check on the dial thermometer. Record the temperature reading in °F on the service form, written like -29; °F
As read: 30; °F
